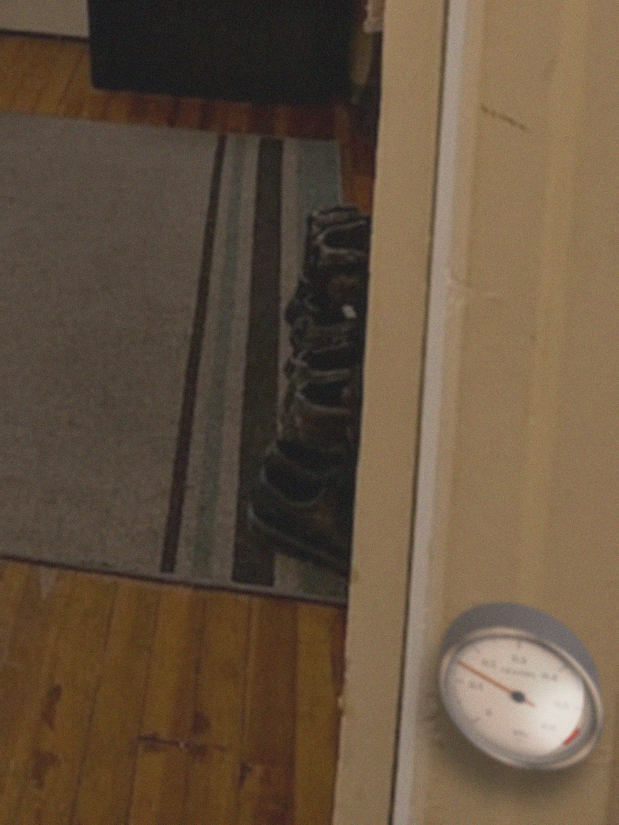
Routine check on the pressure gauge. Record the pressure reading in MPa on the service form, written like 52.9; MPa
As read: 0.15; MPa
